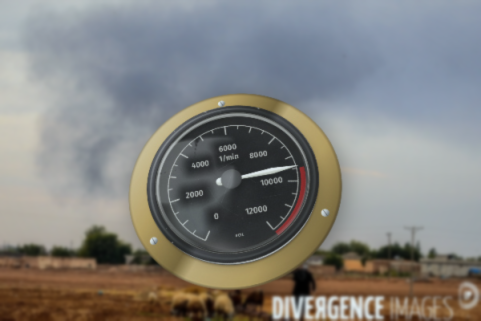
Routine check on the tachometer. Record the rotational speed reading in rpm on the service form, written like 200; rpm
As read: 9500; rpm
